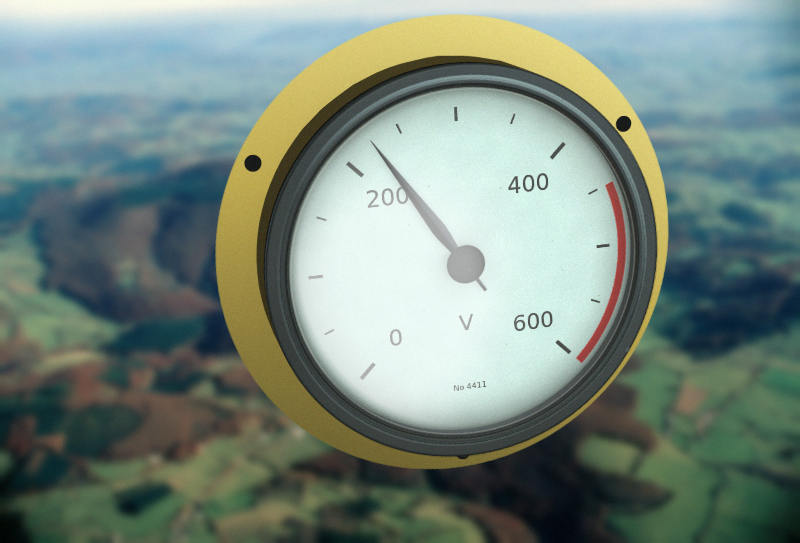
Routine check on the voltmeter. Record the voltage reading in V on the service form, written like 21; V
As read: 225; V
